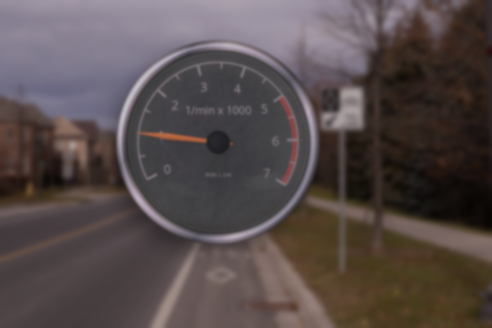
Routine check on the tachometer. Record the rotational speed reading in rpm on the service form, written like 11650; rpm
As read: 1000; rpm
